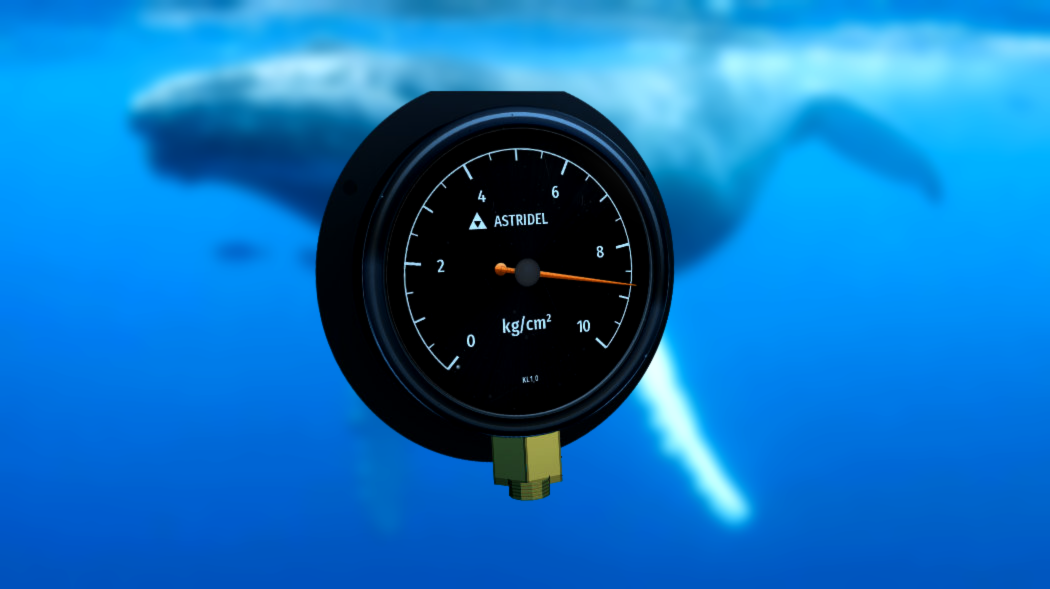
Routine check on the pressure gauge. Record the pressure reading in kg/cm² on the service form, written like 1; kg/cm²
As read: 8.75; kg/cm²
